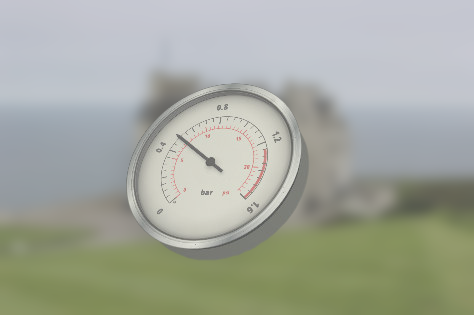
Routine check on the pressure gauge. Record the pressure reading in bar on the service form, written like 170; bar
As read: 0.5; bar
